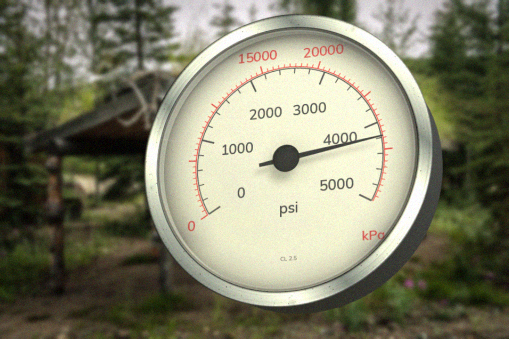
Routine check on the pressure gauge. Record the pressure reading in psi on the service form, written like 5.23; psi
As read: 4200; psi
